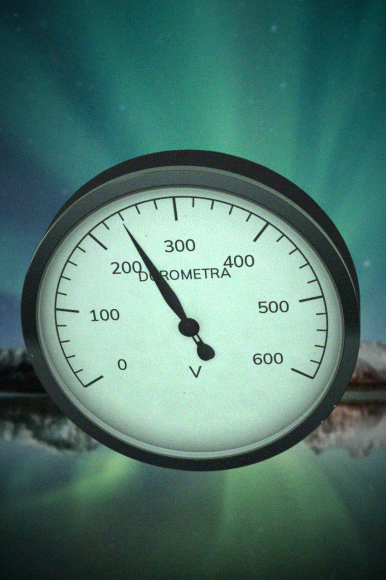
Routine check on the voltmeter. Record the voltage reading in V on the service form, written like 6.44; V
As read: 240; V
